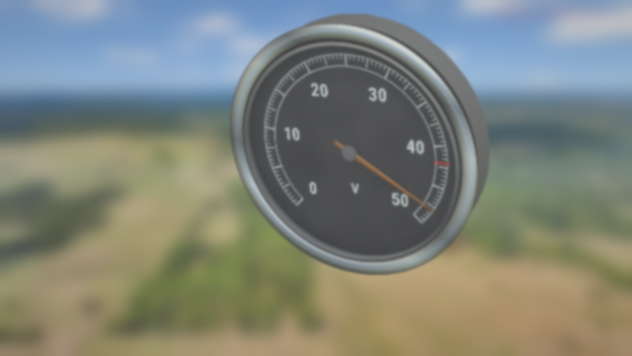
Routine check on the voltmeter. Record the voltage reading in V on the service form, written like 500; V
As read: 47.5; V
